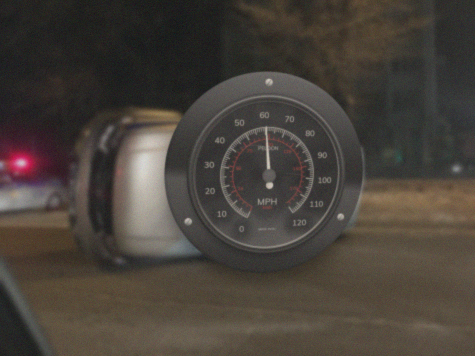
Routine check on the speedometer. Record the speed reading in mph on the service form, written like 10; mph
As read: 60; mph
